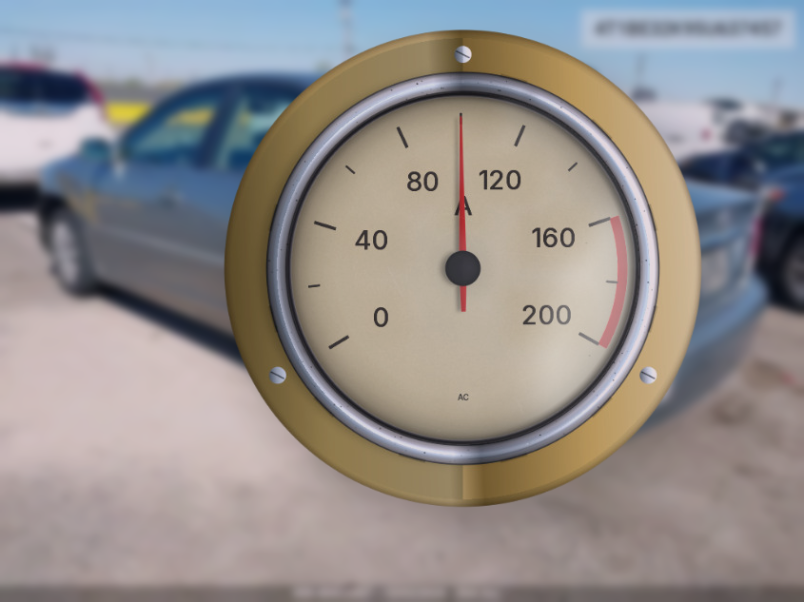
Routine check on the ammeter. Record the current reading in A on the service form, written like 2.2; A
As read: 100; A
